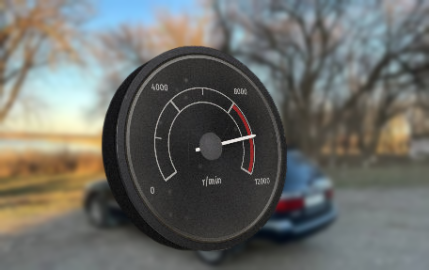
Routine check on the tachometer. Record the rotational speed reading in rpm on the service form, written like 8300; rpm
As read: 10000; rpm
